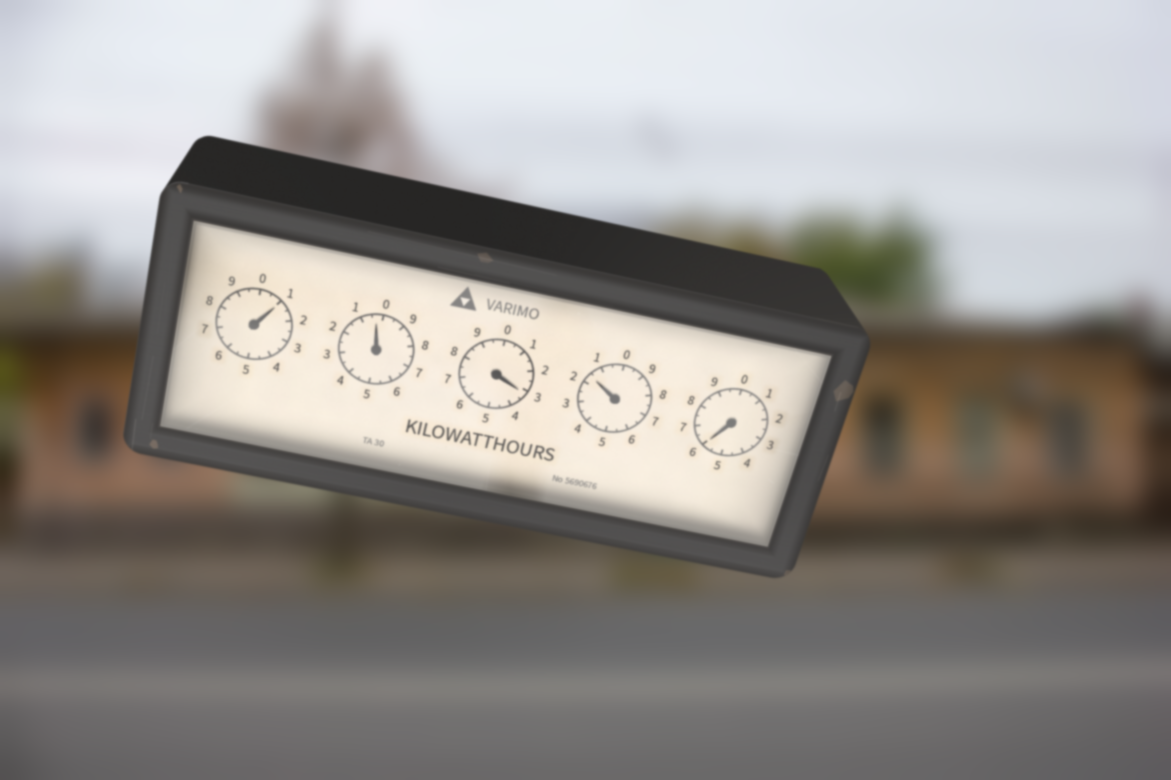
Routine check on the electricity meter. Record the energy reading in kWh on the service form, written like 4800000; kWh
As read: 10316; kWh
